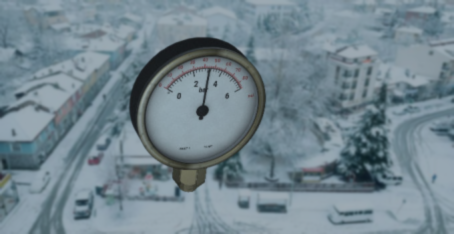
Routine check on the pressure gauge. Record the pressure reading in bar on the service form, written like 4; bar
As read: 3; bar
